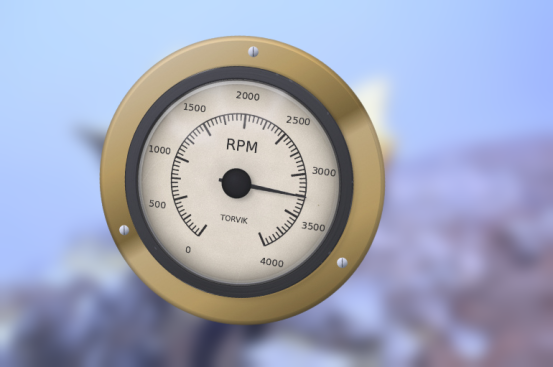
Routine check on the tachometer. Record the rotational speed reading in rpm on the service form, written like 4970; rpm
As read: 3250; rpm
